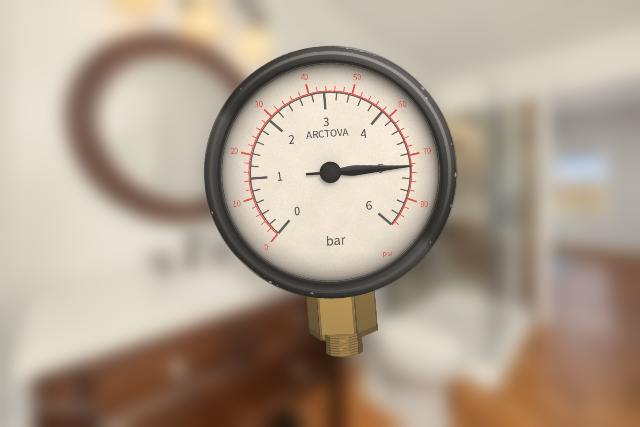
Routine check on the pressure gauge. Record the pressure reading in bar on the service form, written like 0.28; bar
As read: 5; bar
